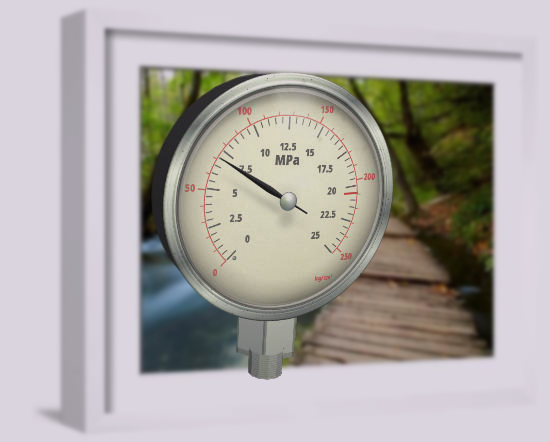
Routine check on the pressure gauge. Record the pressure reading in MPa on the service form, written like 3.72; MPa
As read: 7; MPa
